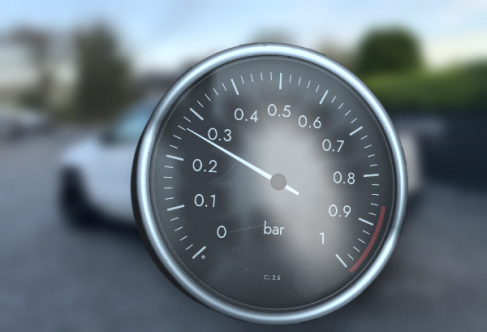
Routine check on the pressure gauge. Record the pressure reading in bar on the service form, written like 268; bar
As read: 0.26; bar
